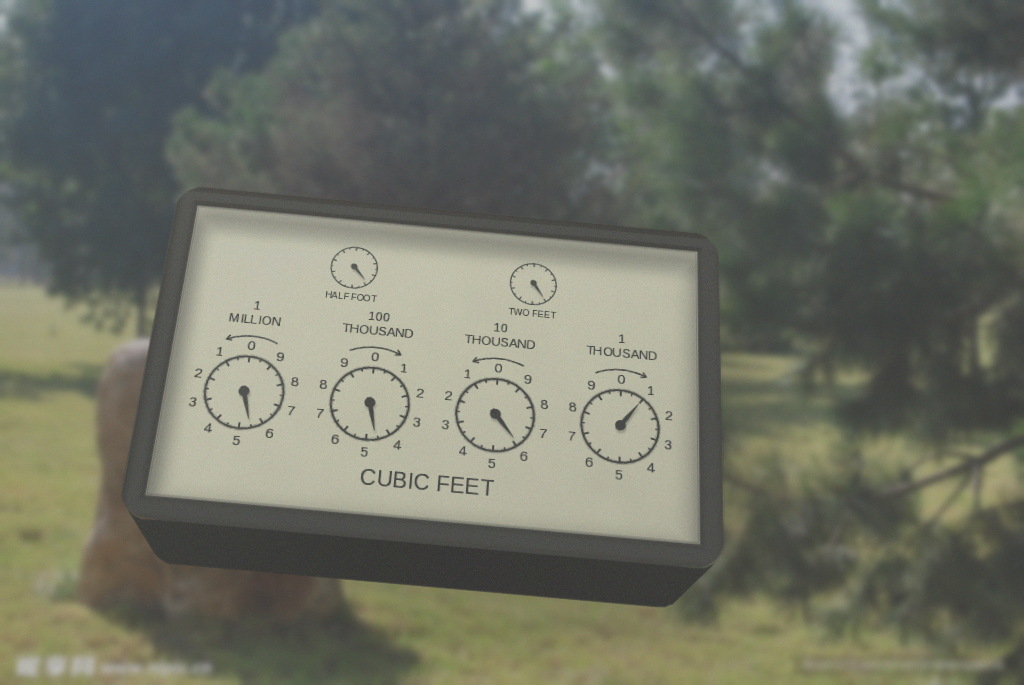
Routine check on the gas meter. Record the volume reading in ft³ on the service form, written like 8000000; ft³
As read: 546100; ft³
